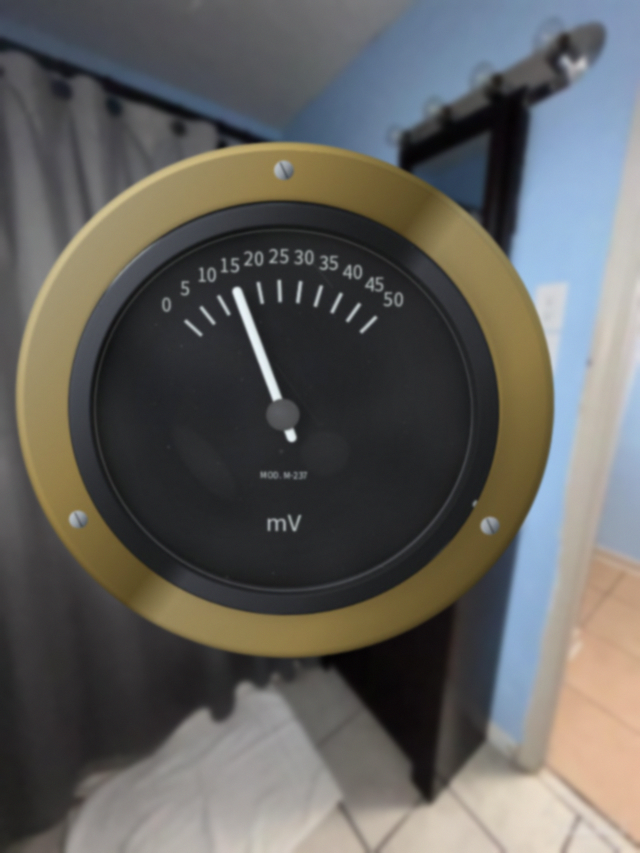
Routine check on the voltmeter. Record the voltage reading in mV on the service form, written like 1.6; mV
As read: 15; mV
